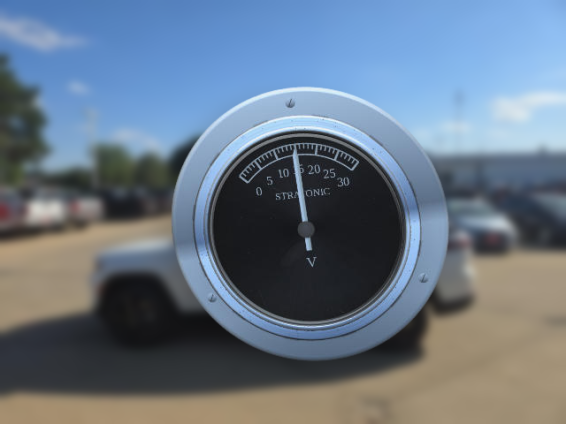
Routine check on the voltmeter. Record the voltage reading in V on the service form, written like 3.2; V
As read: 15; V
